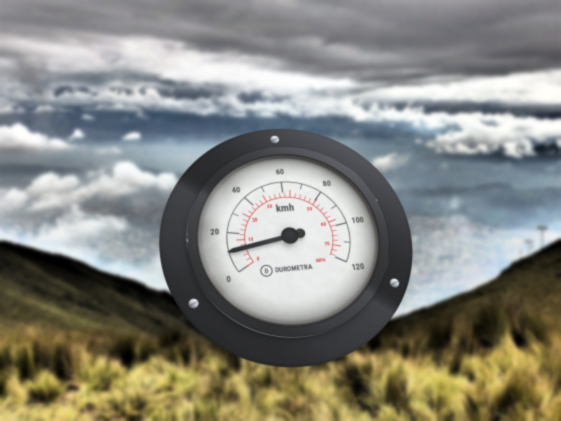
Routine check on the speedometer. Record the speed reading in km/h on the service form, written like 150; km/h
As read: 10; km/h
